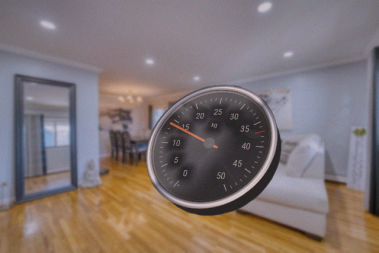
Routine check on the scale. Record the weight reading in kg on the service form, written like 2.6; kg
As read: 14; kg
